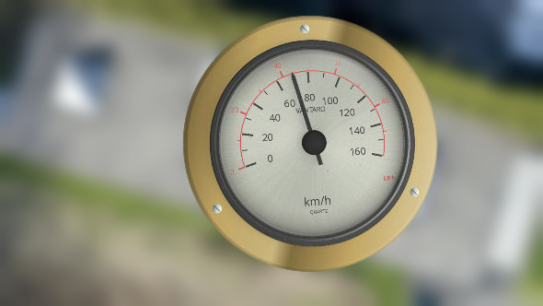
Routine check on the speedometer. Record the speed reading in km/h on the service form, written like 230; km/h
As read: 70; km/h
